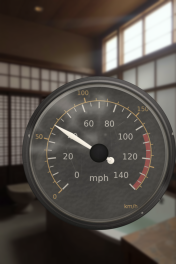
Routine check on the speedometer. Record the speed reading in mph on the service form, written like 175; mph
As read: 40; mph
